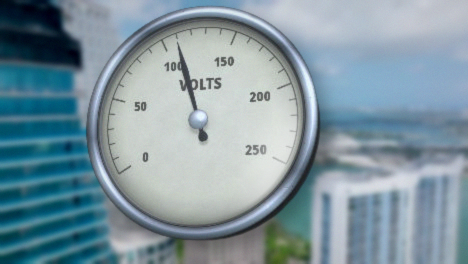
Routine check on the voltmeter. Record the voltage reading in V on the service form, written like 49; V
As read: 110; V
